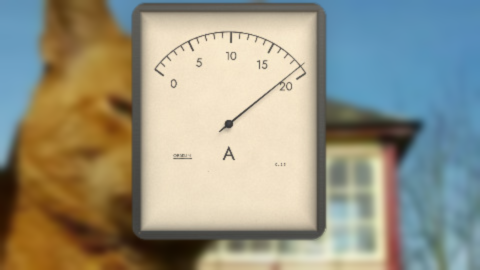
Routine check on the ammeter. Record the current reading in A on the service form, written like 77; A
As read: 19; A
